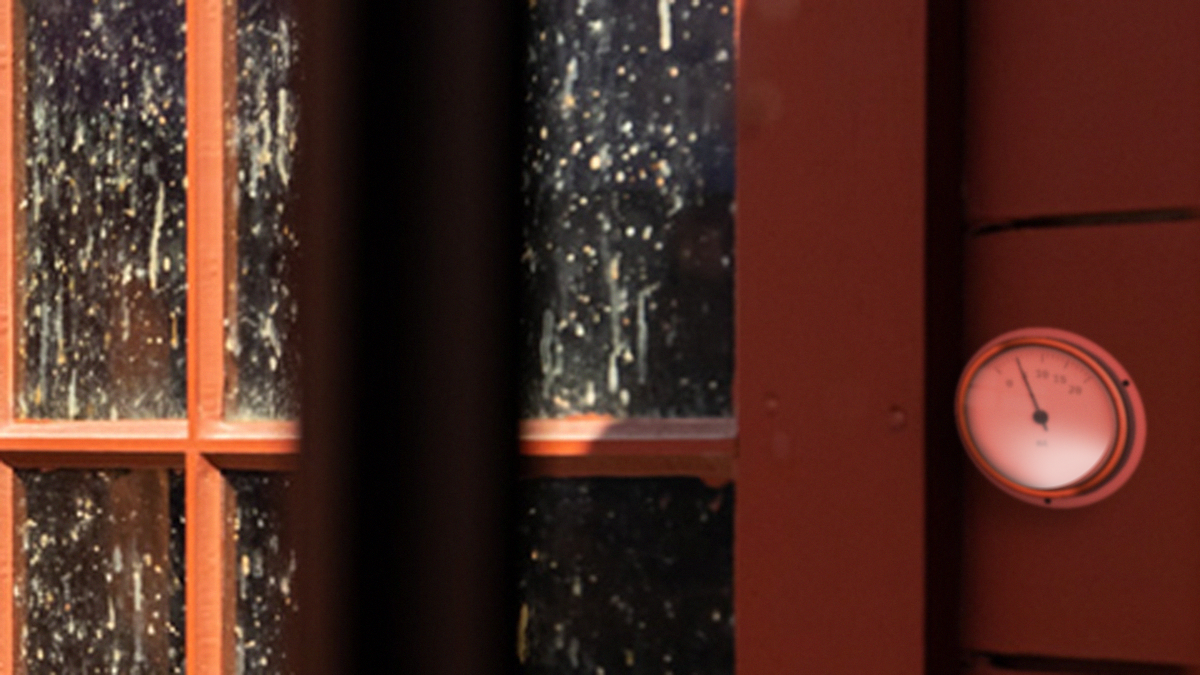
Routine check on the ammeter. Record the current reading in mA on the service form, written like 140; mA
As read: 5; mA
